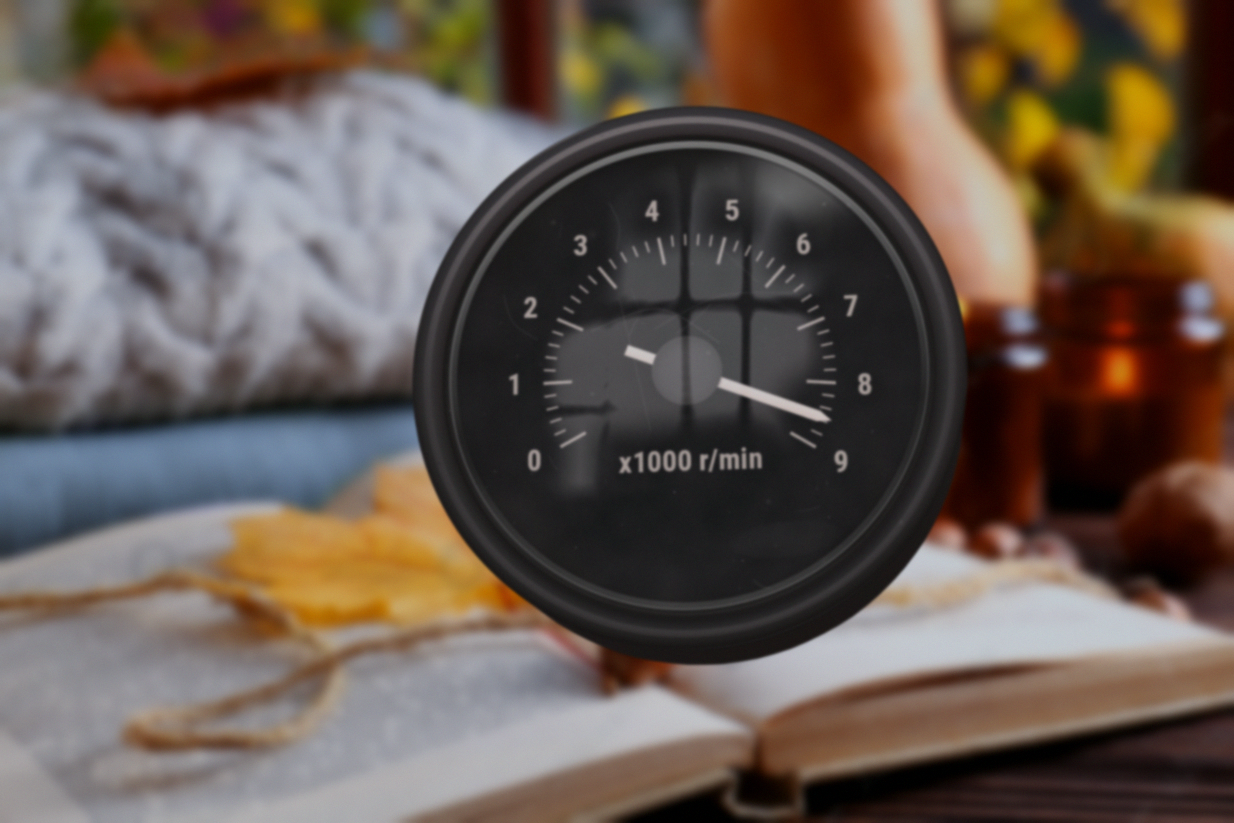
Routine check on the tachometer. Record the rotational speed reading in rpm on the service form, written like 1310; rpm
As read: 8600; rpm
